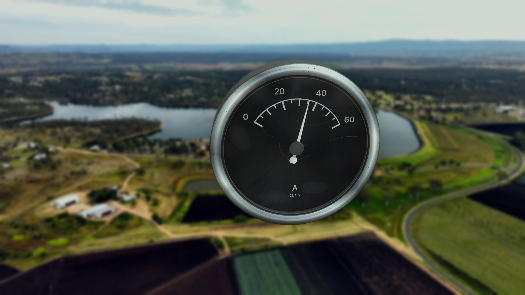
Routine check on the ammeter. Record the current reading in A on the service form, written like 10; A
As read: 35; A
